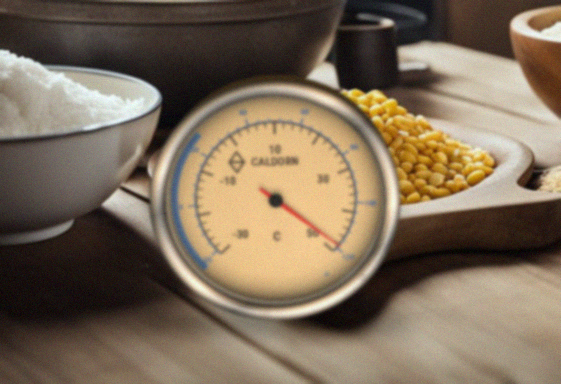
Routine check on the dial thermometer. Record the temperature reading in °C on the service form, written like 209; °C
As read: 48; °C
